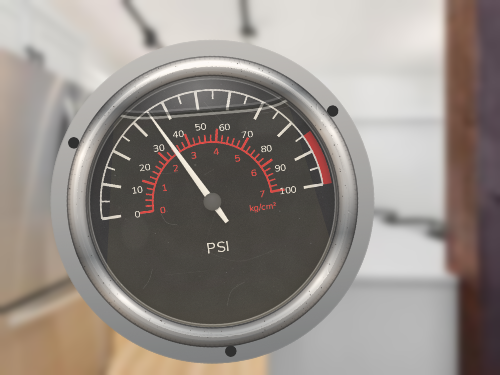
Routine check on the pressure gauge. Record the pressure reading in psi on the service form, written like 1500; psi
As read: 35; psi
